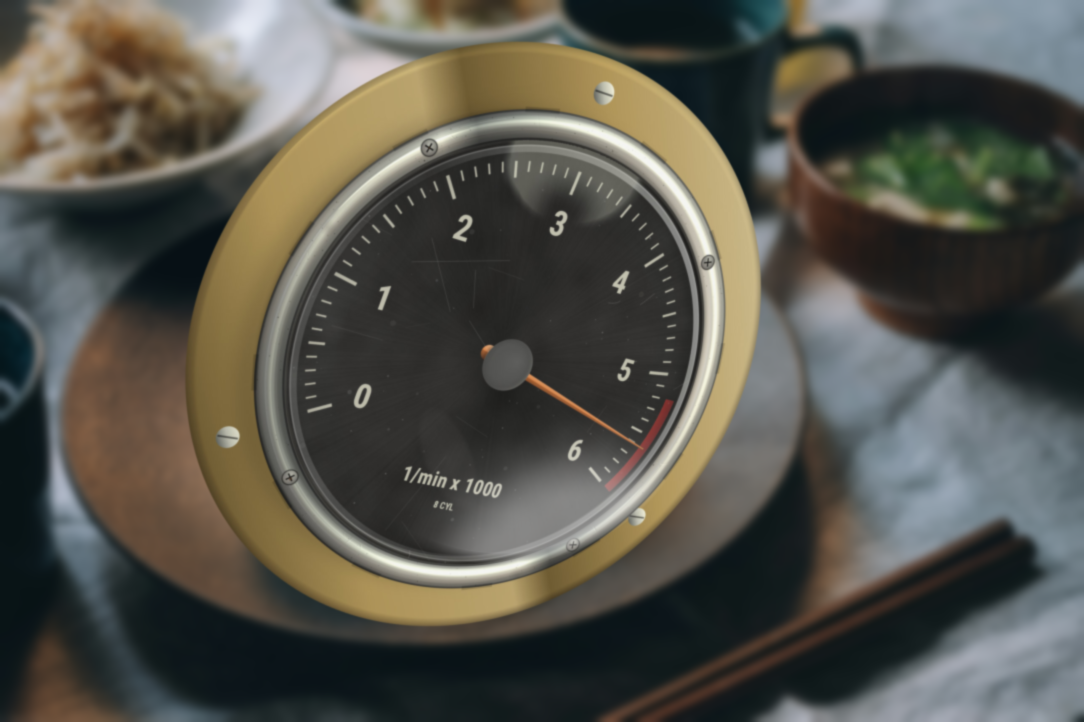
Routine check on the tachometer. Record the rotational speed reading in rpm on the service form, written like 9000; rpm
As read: 5600; rpm
